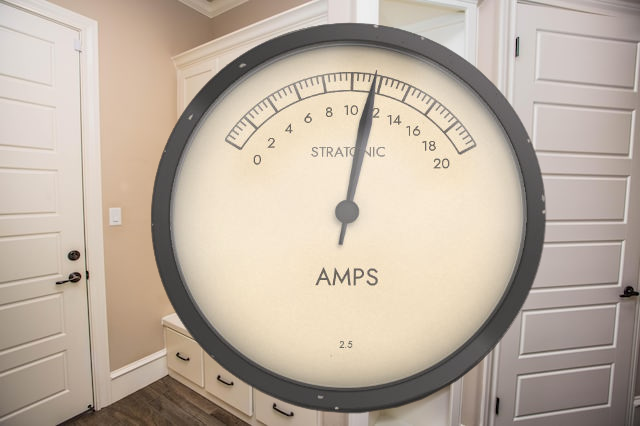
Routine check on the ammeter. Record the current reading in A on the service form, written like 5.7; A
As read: 11.6; A
